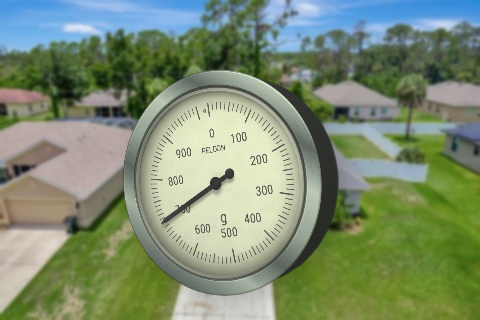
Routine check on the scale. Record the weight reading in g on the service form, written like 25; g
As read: 700; g
